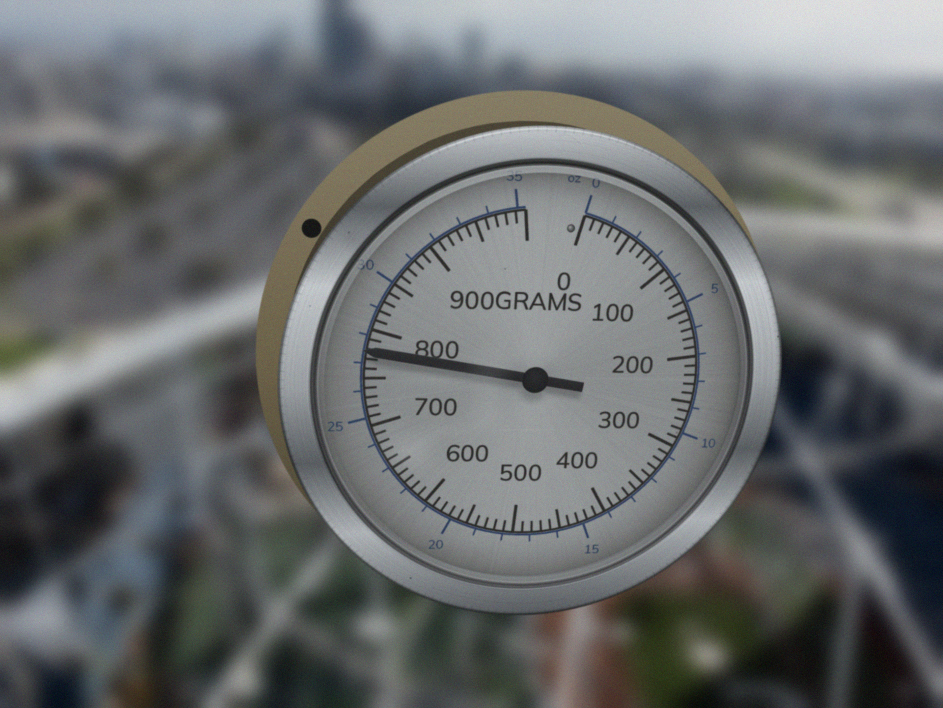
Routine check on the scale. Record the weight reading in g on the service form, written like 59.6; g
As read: 780; g
